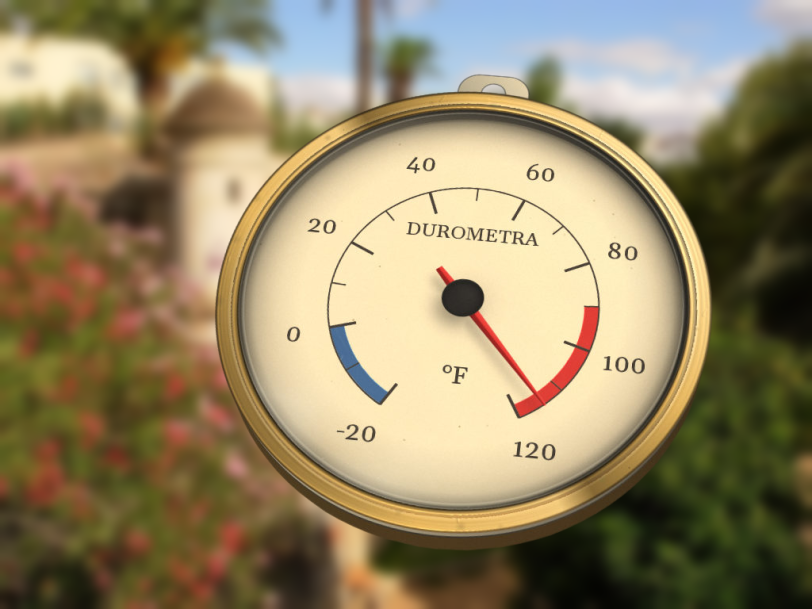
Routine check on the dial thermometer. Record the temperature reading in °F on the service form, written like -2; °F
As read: 115; °F
